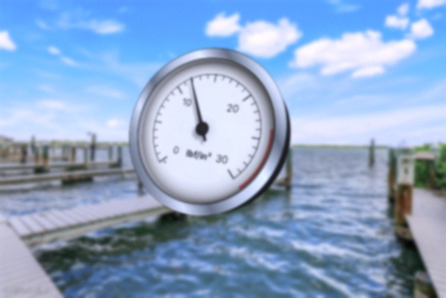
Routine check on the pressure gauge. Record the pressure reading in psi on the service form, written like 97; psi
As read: 12; psi
